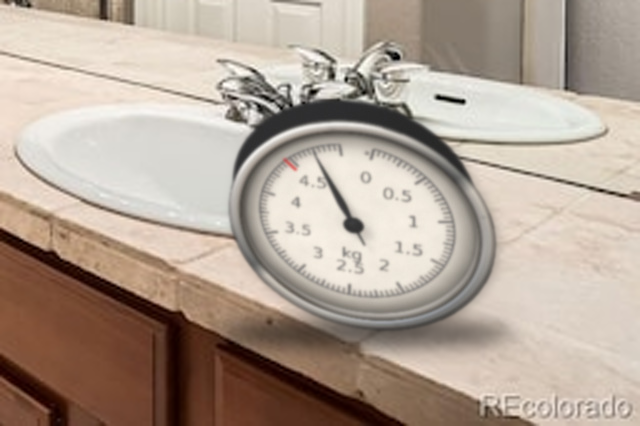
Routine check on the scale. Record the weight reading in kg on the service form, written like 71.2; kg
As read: 4.75; kg
